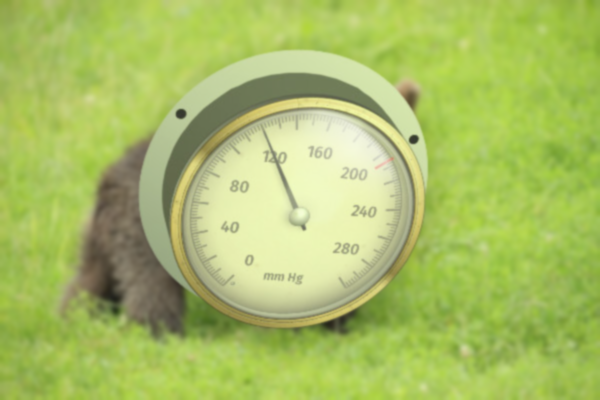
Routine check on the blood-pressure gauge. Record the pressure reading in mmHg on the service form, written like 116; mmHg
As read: 120; mmHg
